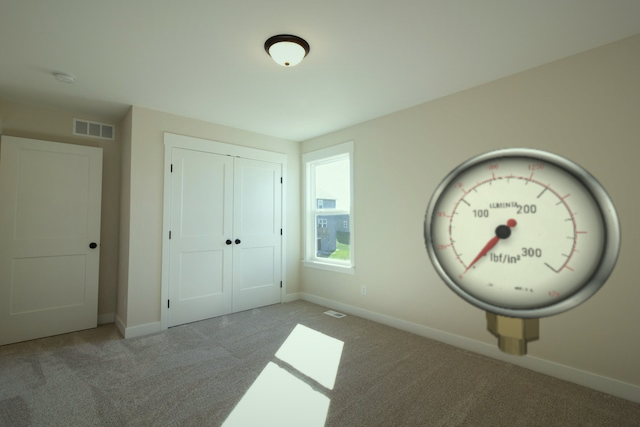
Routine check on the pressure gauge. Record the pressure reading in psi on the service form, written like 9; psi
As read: 0; psi
